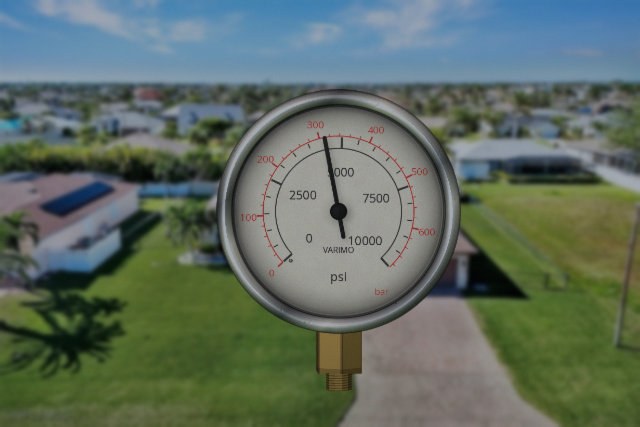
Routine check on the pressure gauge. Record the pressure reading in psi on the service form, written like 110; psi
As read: 4500; psi
